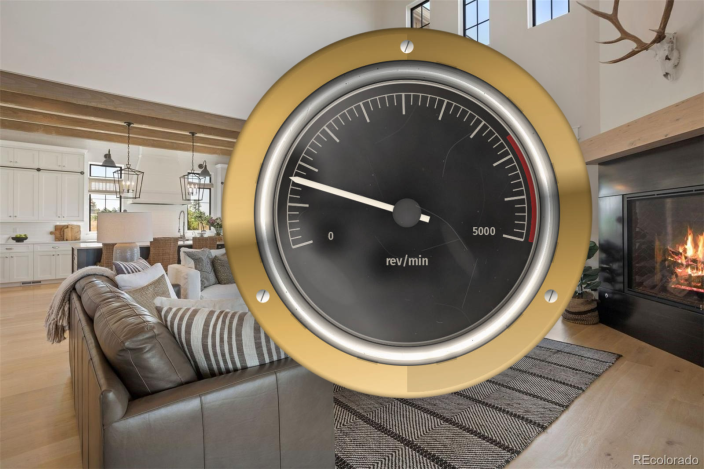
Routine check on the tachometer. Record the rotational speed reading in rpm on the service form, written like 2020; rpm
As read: 800; rpm
